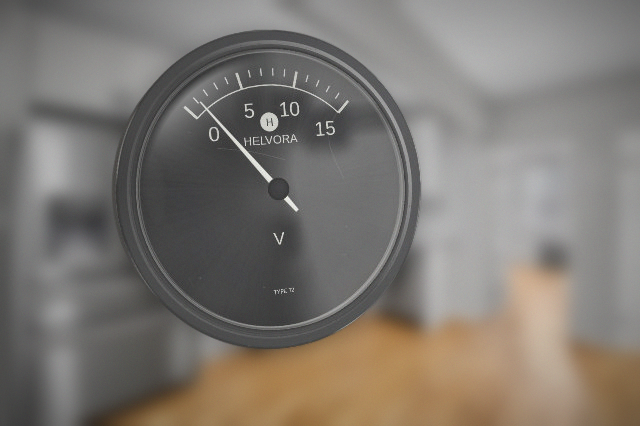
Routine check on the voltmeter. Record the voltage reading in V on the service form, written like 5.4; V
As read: 1; V
